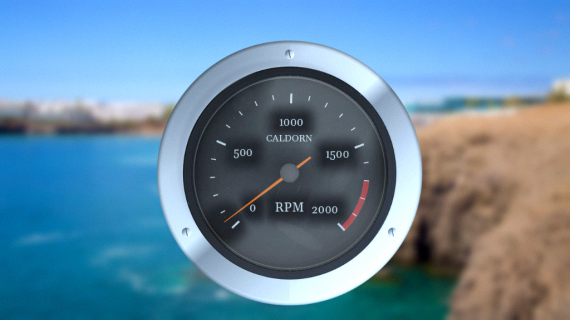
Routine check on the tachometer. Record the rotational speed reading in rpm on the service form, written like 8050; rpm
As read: 50; rpm
